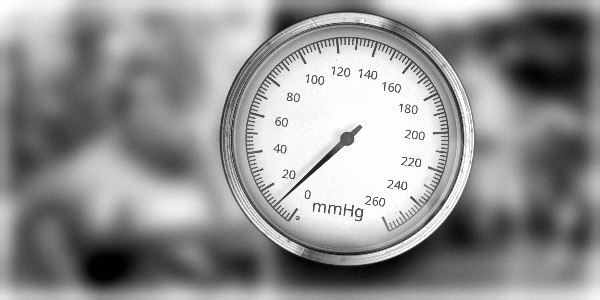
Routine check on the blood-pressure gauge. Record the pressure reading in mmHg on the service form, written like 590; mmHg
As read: 10; mmHg
